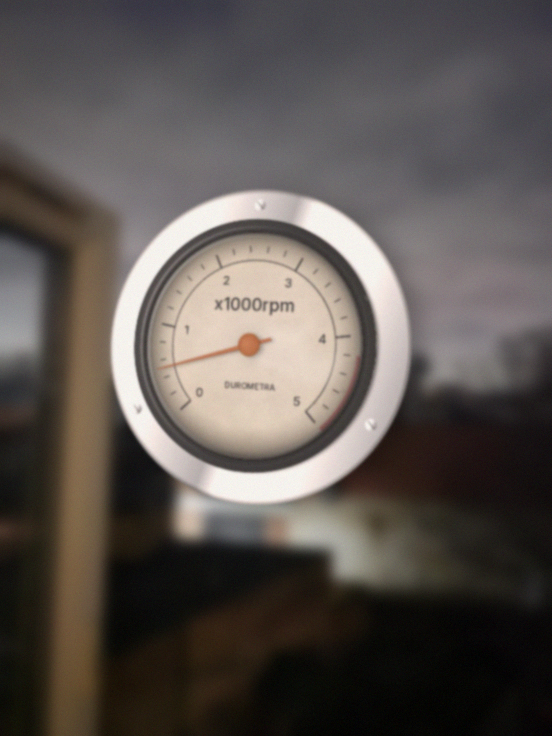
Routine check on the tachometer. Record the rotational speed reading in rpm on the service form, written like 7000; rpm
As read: 500; rpm
